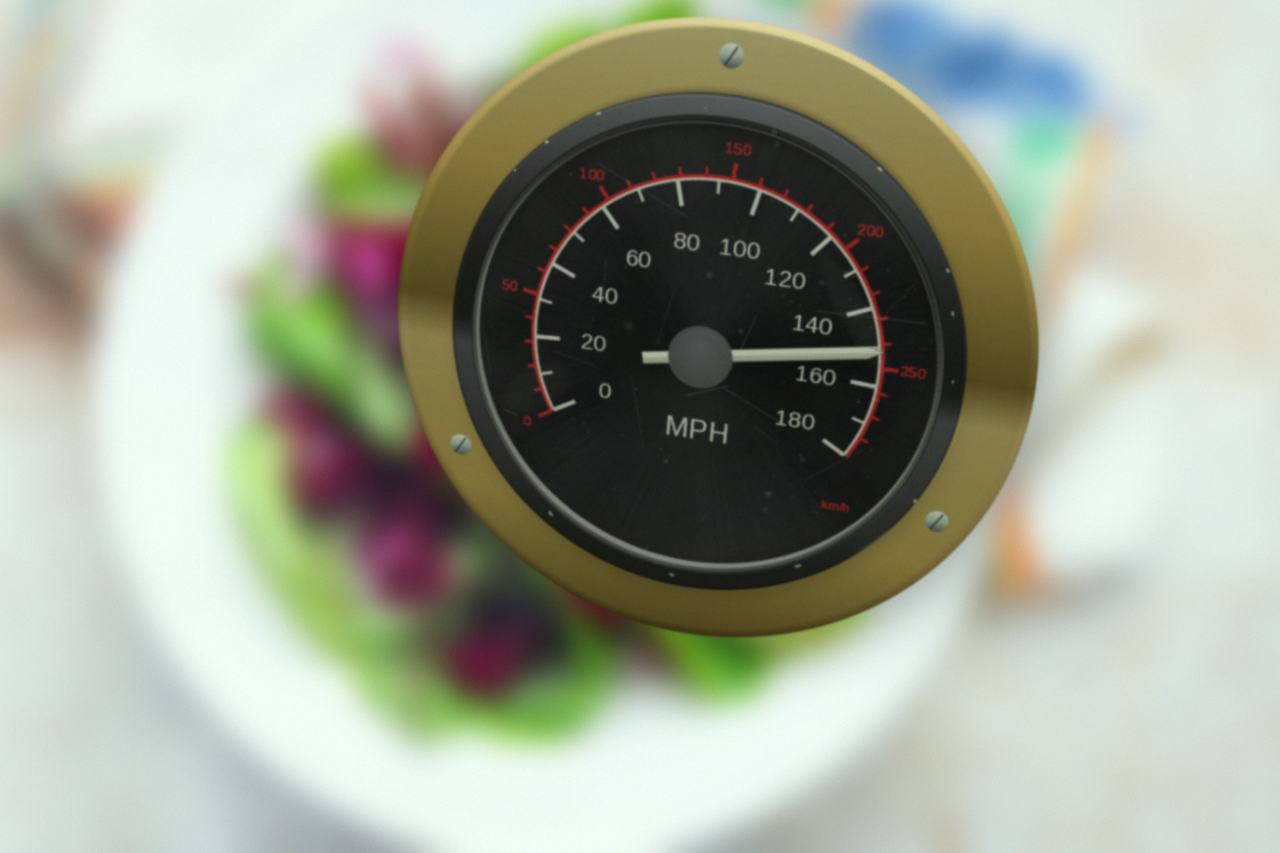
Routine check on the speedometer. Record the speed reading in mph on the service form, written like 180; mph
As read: 150; mph
